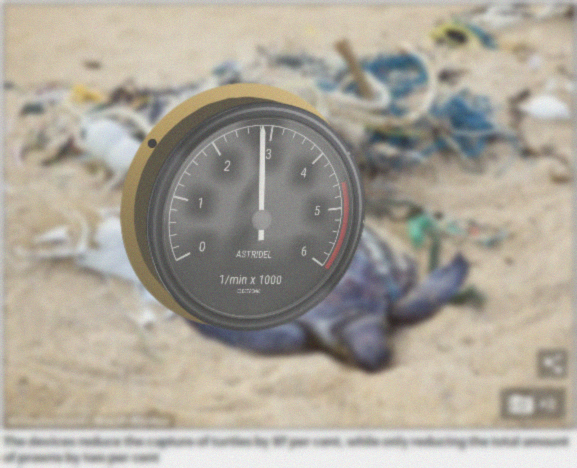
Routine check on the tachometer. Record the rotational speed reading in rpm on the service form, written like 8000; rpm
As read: 2800; rpm
